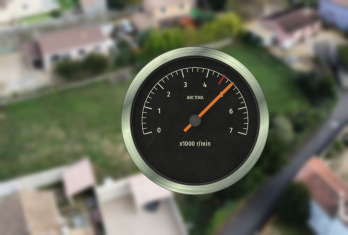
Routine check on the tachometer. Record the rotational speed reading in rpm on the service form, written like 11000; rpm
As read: 5000; rpm
